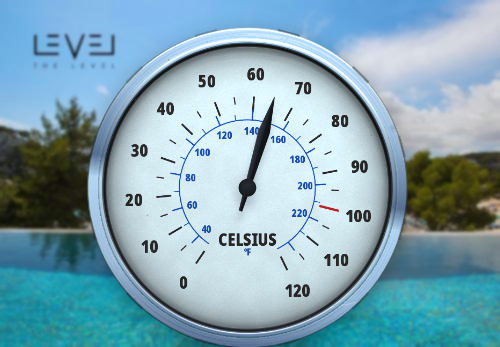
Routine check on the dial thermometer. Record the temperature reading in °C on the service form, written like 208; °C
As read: 65; °C
